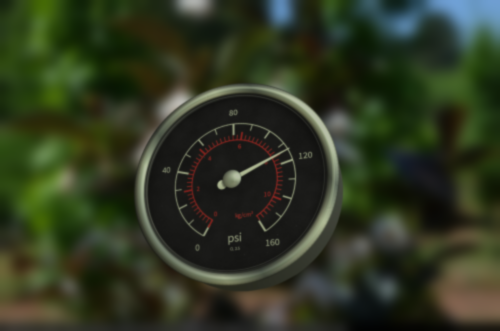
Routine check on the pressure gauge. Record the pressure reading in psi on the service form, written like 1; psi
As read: 115; psi
